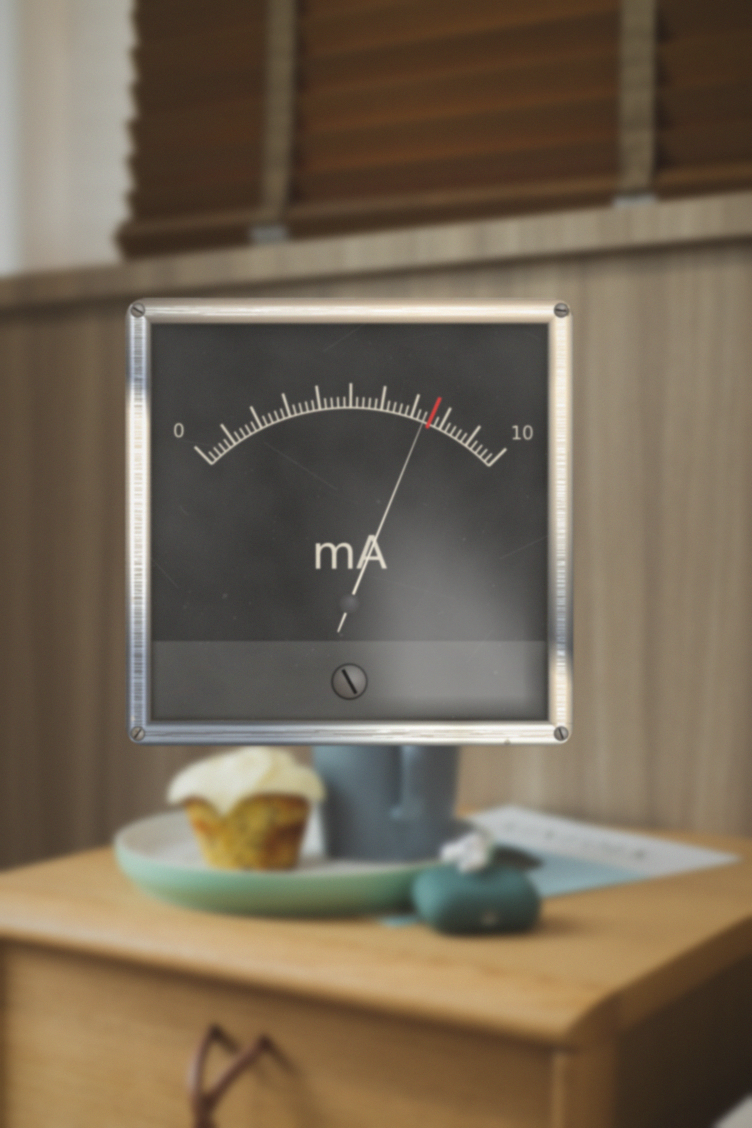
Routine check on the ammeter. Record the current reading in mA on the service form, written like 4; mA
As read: 7.4; mA
